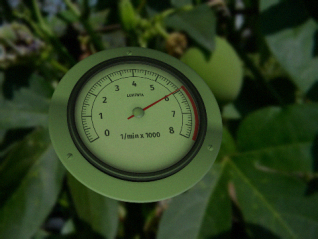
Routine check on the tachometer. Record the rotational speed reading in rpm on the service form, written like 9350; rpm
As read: 6000; rpm
